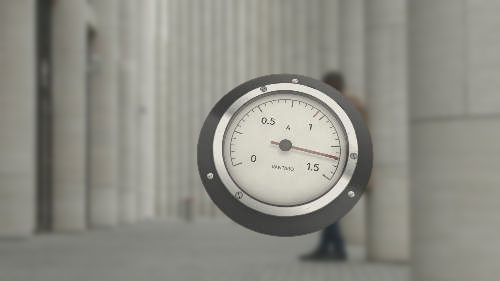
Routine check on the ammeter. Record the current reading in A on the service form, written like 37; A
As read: 1.35; A
